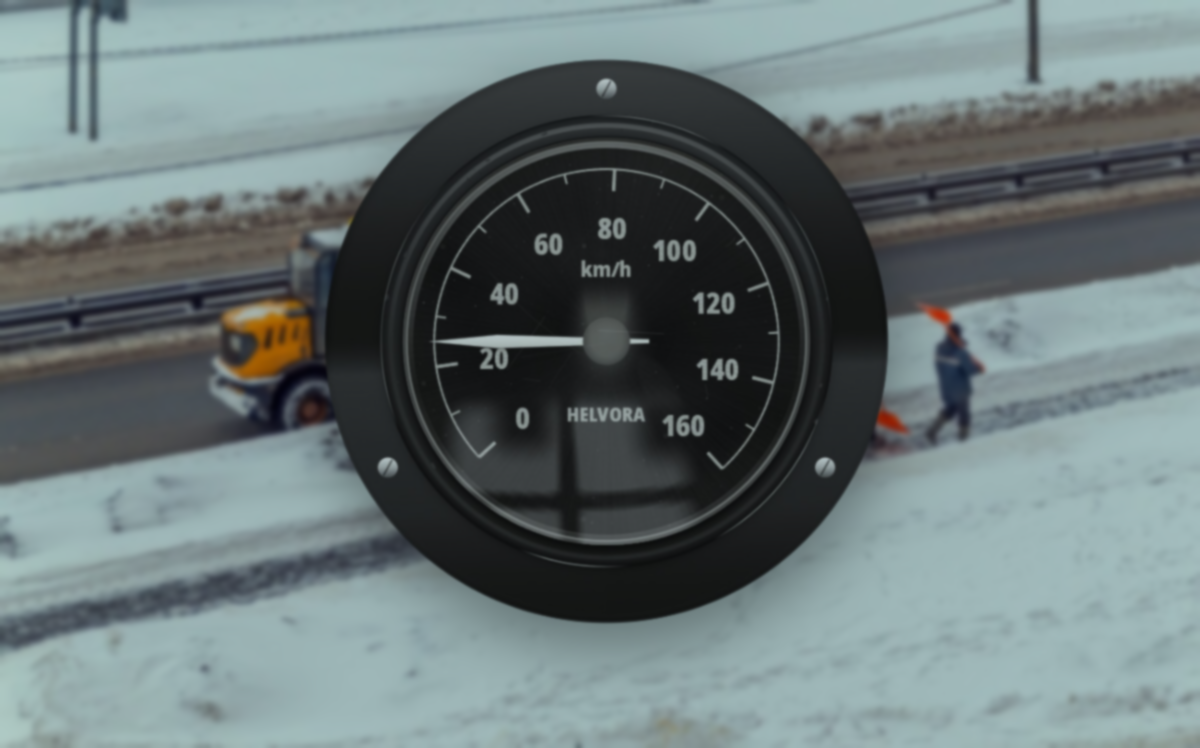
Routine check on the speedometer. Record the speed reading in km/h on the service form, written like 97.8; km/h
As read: 25; km/h
